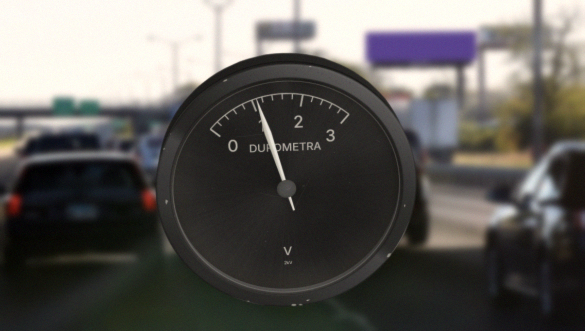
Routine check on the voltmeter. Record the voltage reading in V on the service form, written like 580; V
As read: 1.1; V
